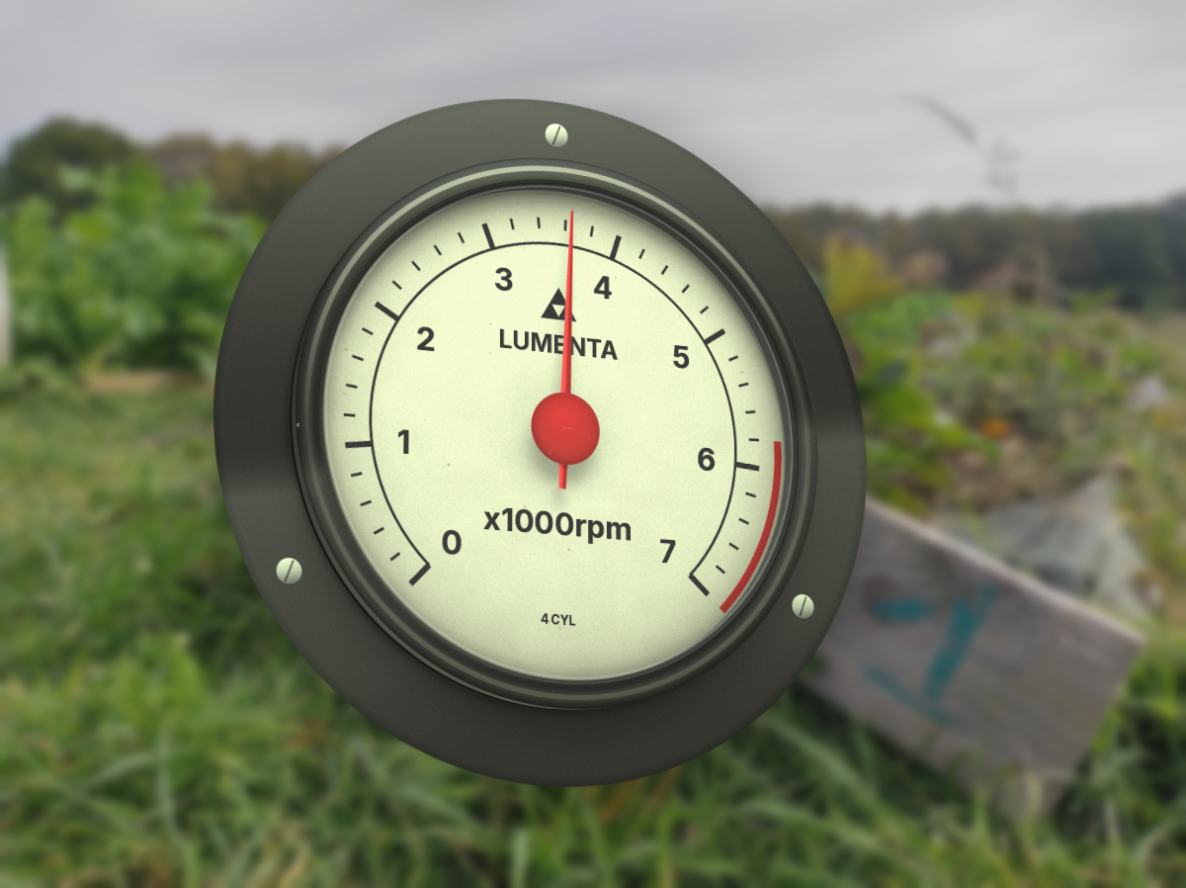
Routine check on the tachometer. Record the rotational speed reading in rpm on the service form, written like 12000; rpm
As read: 3600; rpm
